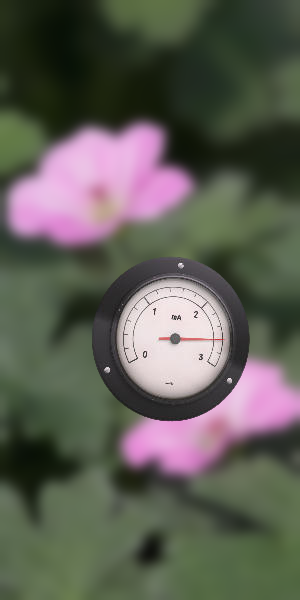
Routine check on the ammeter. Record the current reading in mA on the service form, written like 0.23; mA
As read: 2.6; mA
